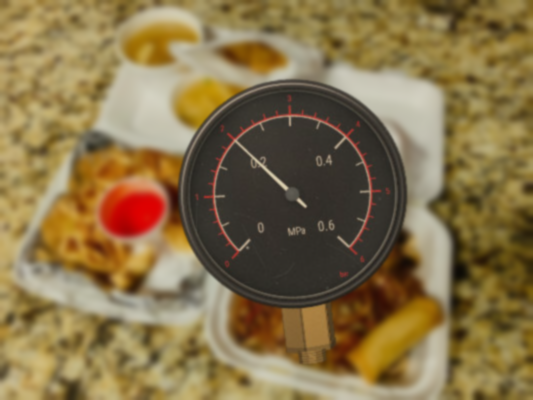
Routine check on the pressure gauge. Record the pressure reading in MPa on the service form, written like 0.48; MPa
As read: 0.2; MPa
